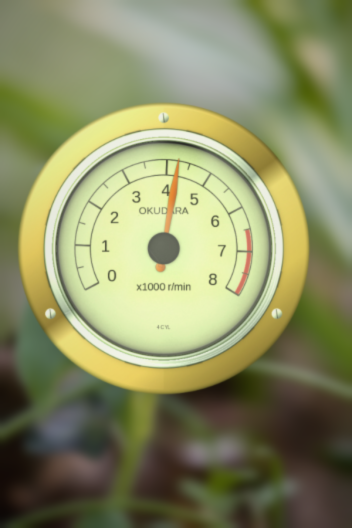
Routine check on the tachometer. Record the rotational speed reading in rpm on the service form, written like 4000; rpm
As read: 4250; rpm
